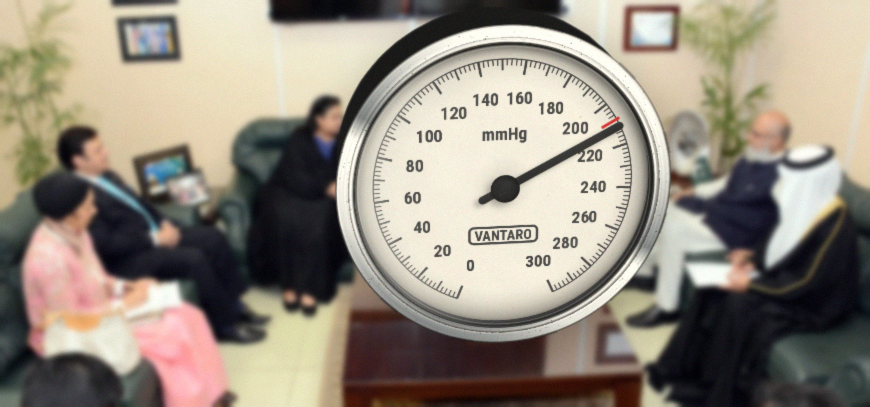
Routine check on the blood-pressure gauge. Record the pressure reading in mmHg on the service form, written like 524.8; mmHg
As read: 210; mmHg
